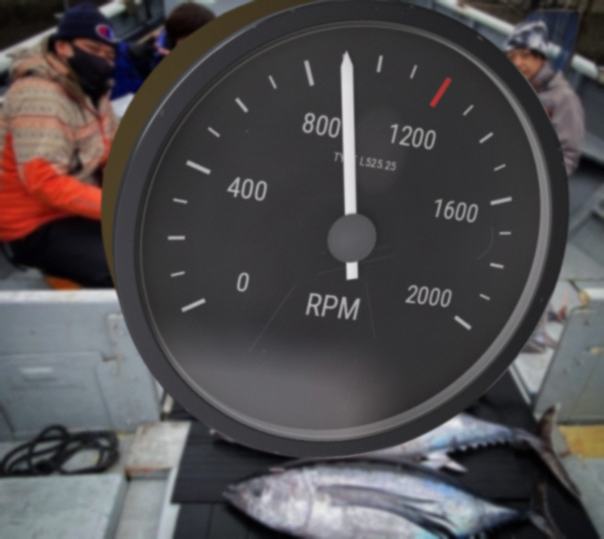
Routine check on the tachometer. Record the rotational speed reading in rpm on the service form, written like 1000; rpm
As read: 900; rpm
